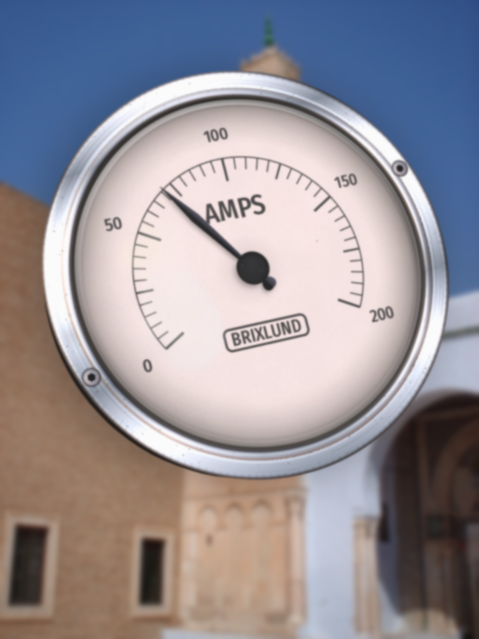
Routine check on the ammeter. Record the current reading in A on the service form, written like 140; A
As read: 70; A
